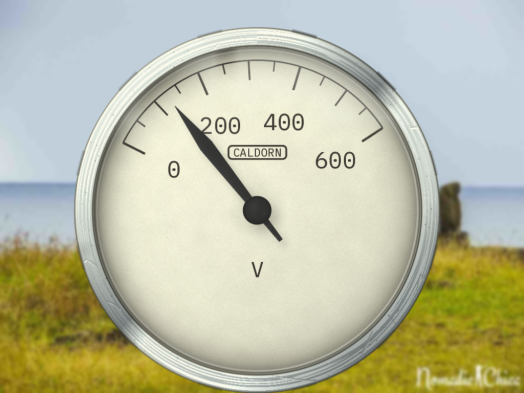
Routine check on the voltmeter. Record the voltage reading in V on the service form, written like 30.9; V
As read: 125; V
